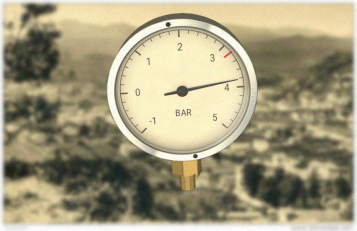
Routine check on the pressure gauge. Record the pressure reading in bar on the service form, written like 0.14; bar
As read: 3.8; bar
